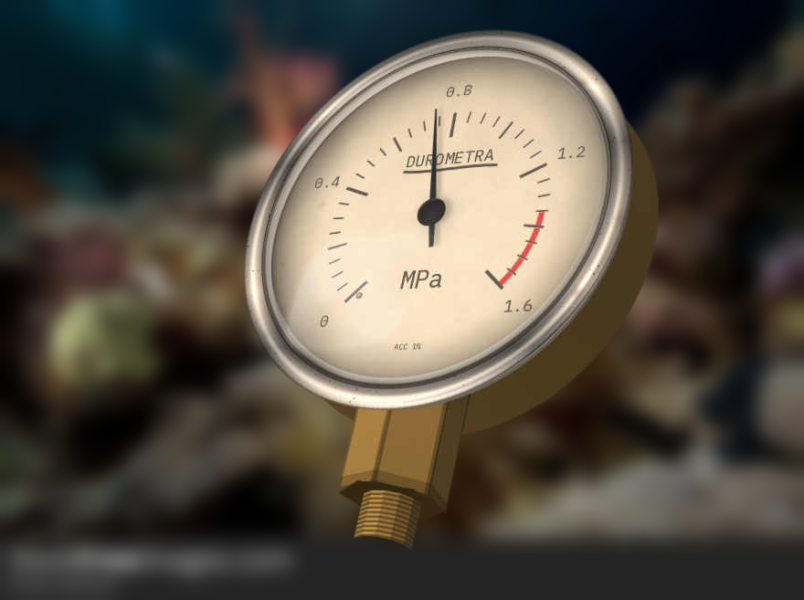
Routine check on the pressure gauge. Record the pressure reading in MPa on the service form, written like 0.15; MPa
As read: 0.75; MPa
